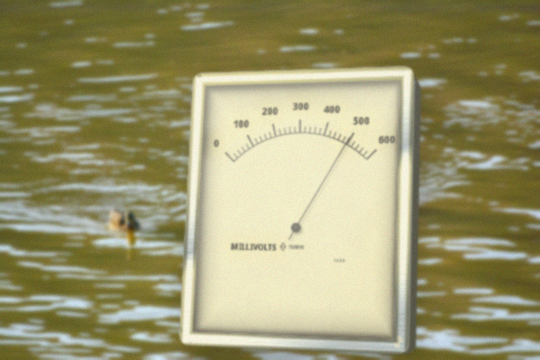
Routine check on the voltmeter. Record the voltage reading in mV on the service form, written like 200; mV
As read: 500; mV
